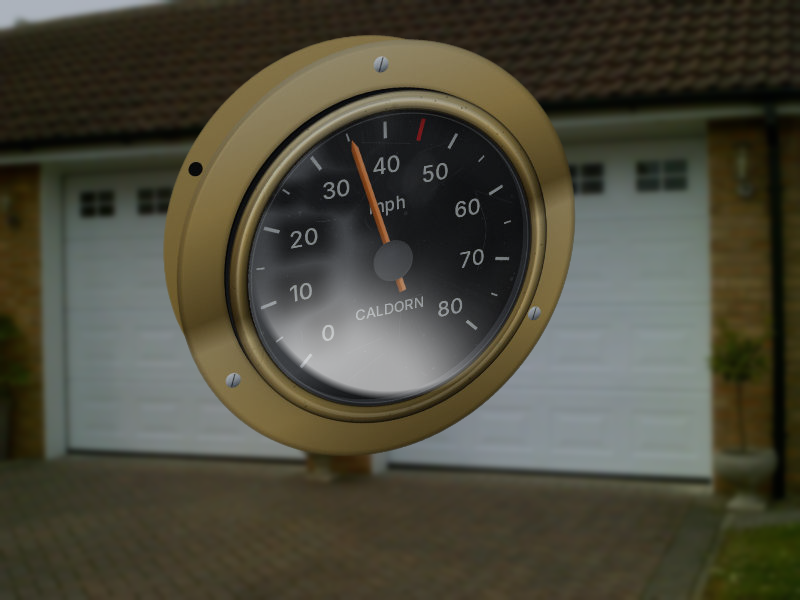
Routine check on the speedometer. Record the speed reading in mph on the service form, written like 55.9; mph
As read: 35; mph
